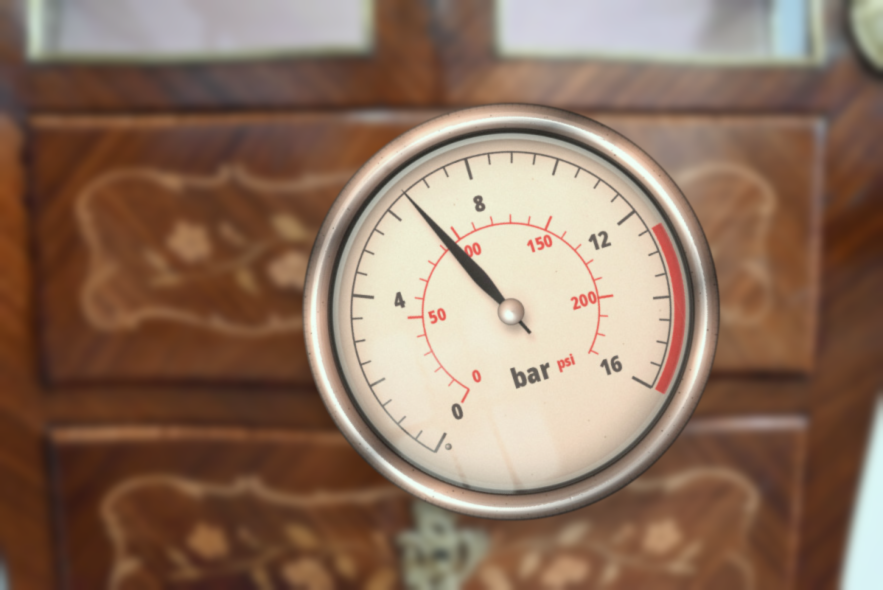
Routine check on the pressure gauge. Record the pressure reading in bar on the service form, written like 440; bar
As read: 6.5; bar
